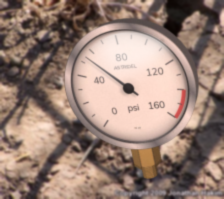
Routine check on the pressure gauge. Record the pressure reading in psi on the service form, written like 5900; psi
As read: 55; psi
